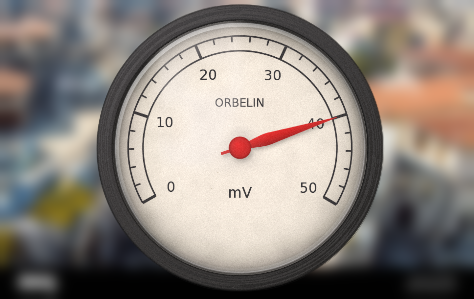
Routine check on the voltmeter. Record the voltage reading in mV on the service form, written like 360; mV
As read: 40; mV
